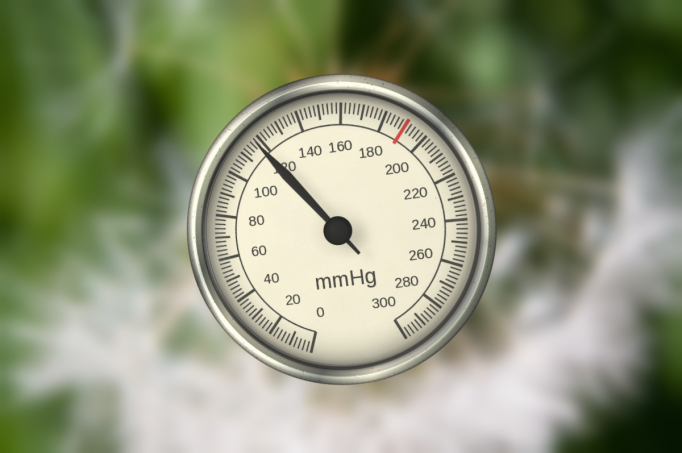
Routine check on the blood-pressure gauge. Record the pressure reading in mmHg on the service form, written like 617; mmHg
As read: 118; mmHg
